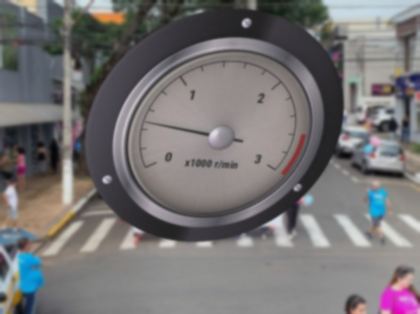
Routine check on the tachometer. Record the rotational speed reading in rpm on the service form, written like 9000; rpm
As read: 500; rpm
